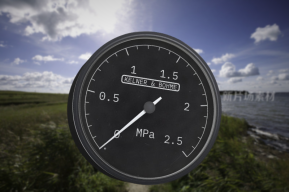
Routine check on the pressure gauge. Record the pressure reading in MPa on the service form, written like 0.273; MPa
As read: 0; MPa
